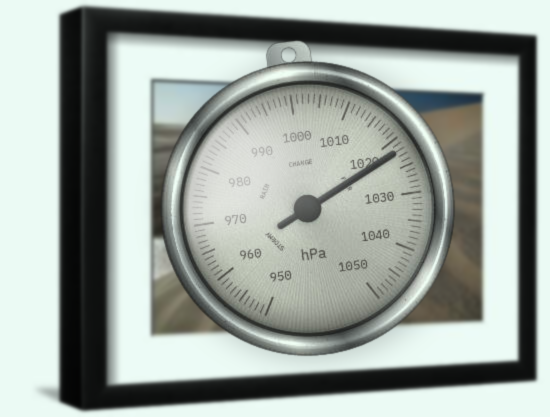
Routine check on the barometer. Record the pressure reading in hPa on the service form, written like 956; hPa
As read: 1022; hPa
